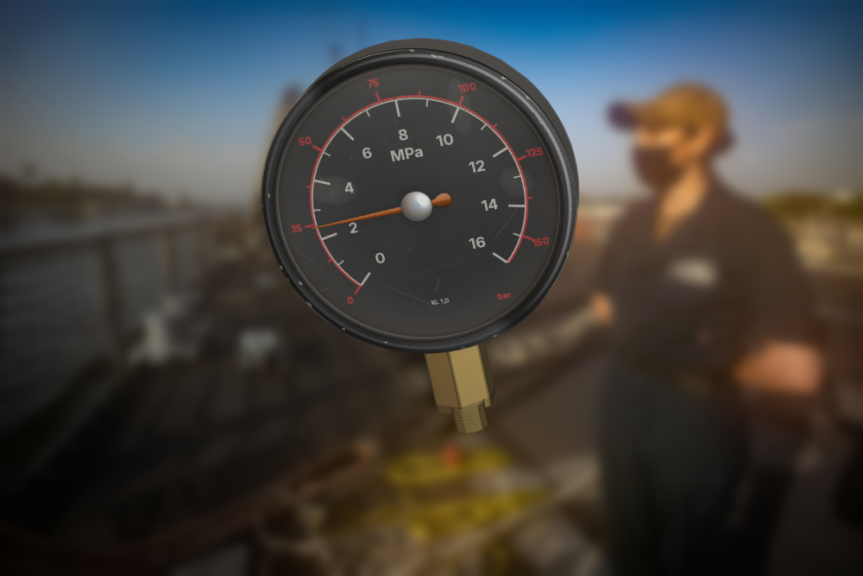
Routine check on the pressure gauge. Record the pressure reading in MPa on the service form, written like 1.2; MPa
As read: 2.5; MPa
